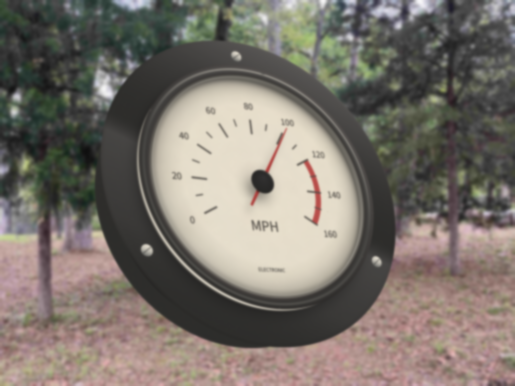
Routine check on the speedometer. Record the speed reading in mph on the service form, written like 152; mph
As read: 100; mph
